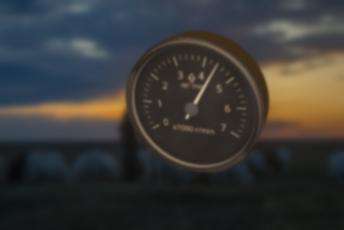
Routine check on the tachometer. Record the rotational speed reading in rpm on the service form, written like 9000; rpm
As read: 4400; rpm
